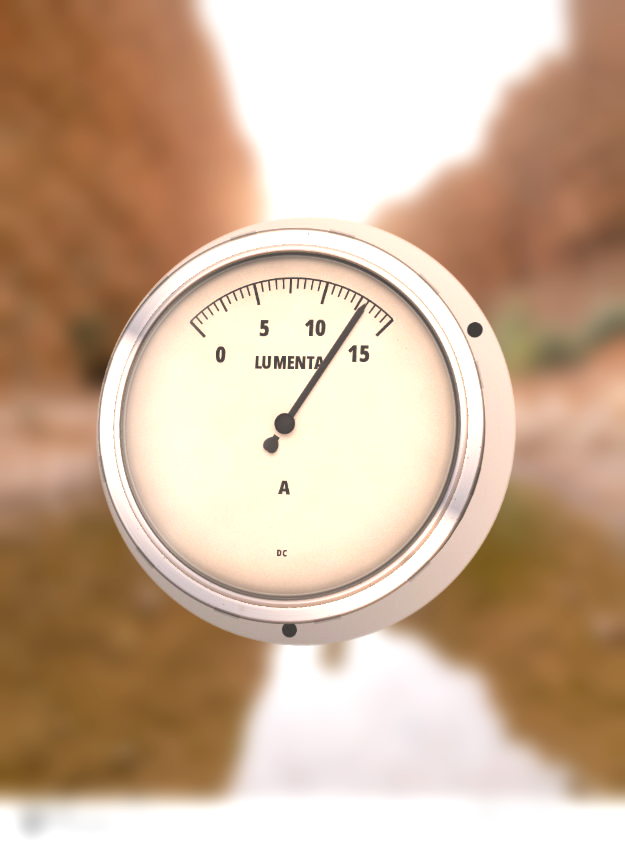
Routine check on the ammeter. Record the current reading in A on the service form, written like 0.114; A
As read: 13; A
